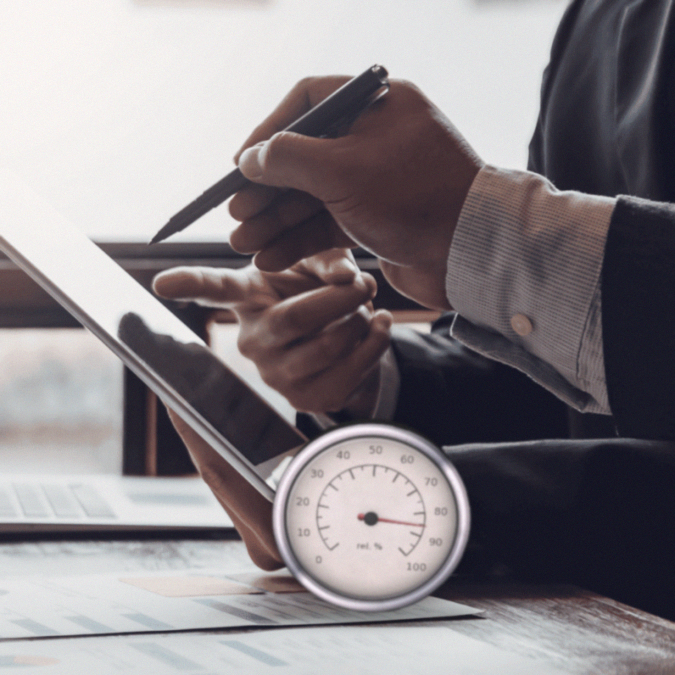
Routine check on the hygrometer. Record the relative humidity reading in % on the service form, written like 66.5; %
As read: 85; %
